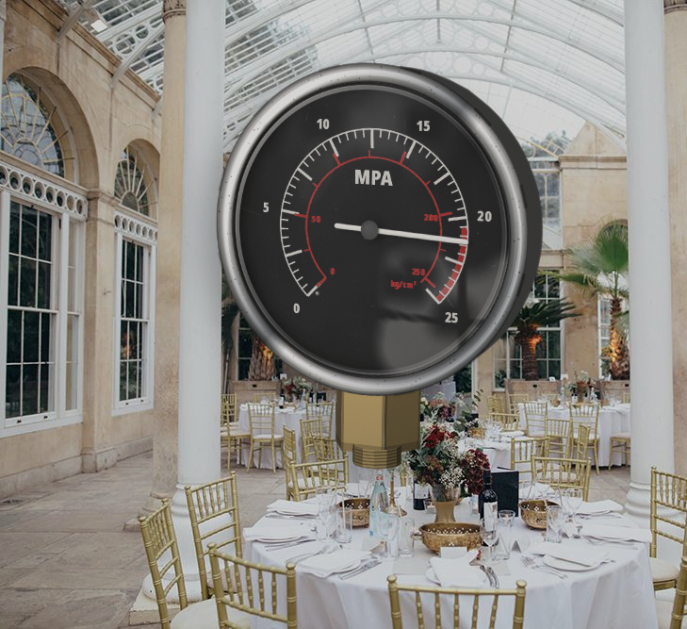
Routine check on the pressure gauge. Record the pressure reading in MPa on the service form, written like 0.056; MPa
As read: 21.25; MPa
